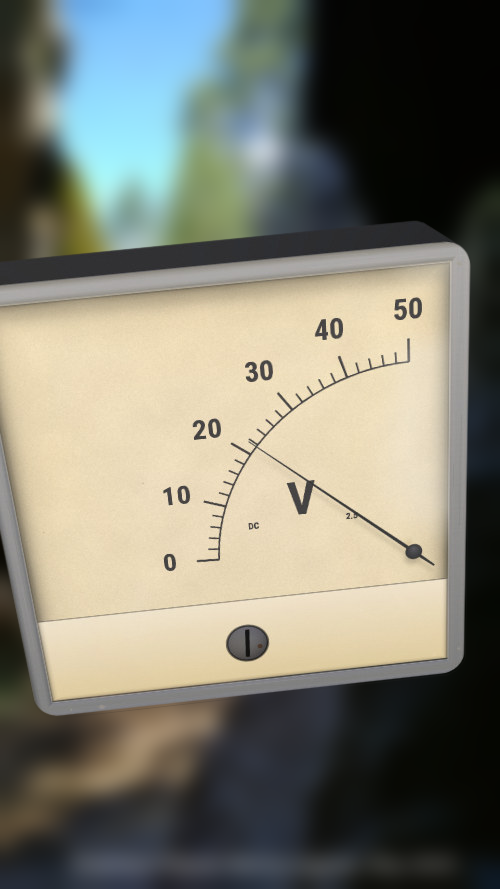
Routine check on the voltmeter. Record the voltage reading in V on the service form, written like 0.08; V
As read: 22; V
